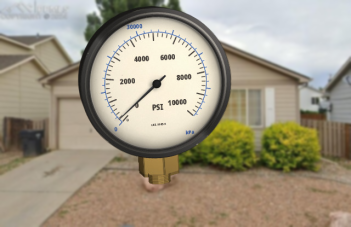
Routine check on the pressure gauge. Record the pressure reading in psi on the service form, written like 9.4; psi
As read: 200; psi
